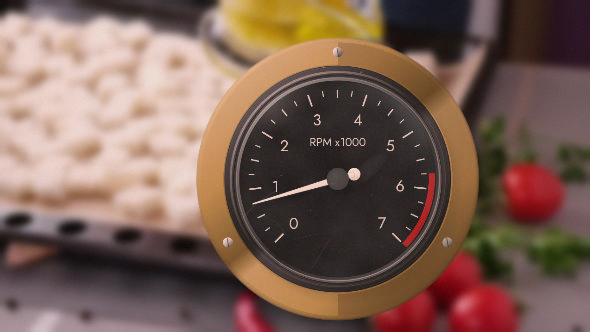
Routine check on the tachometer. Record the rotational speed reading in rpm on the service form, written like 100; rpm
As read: 750; rpm
